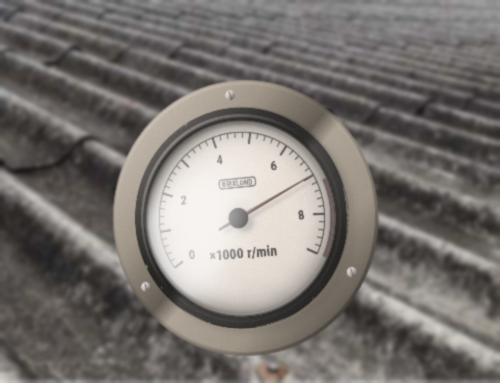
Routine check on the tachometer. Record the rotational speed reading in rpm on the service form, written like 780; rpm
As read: 7000; rpm
